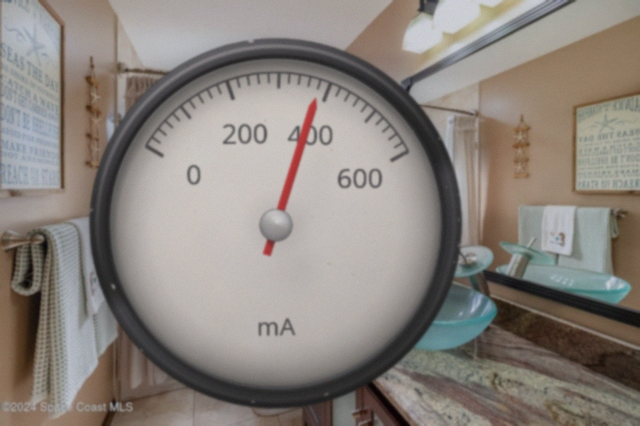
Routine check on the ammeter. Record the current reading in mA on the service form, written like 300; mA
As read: 380; mA
